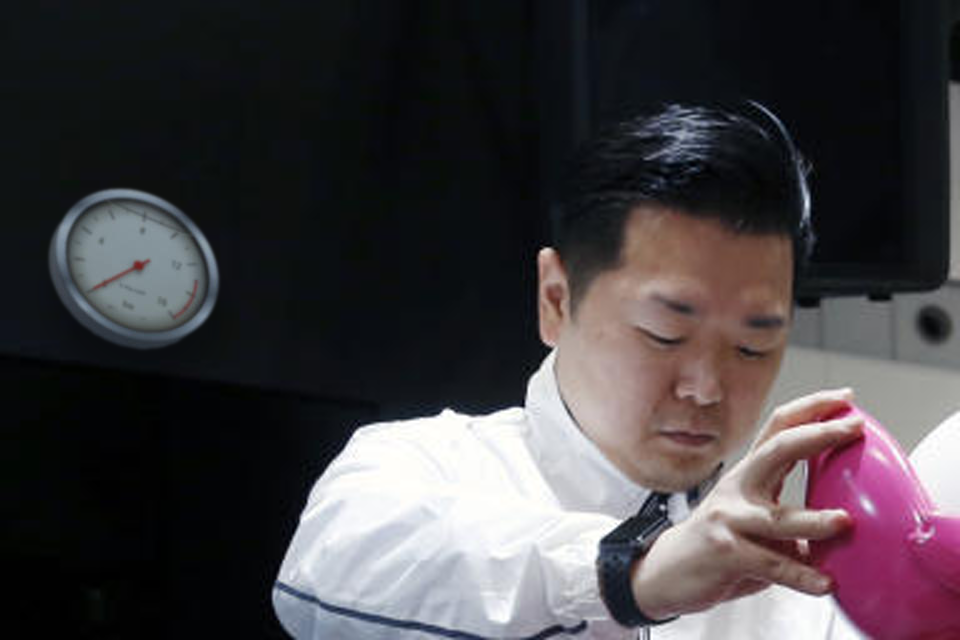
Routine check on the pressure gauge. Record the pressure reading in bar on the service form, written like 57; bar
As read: 0; bar
